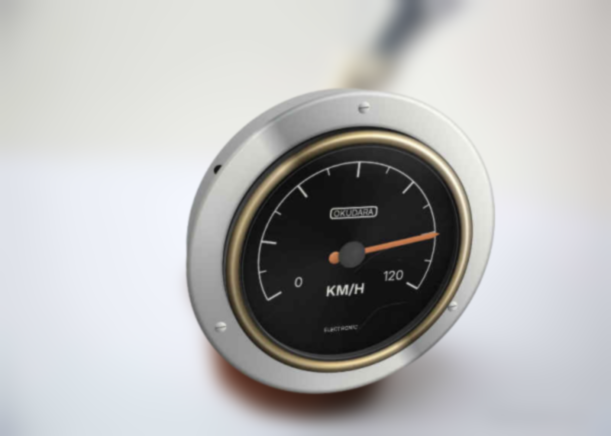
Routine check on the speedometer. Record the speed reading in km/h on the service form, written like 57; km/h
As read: 100; km/h
